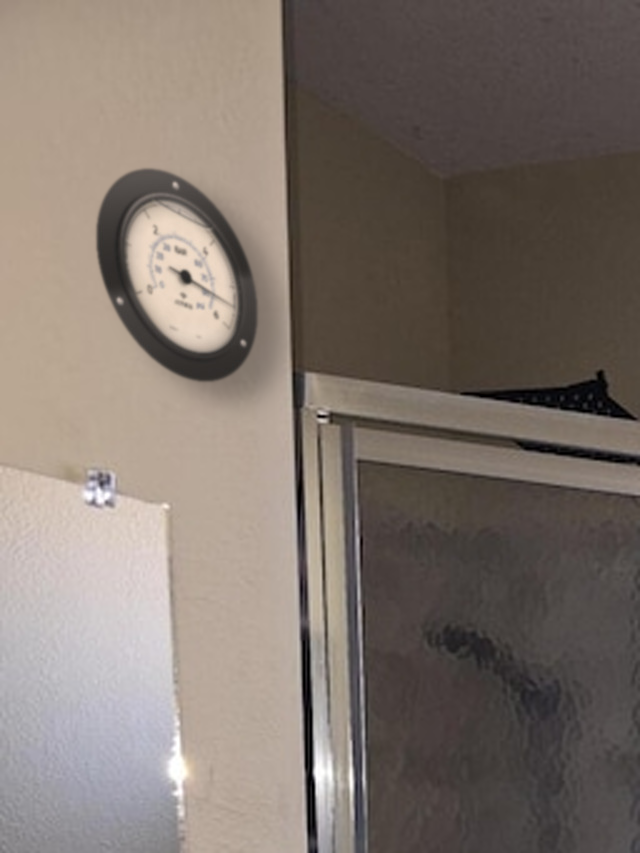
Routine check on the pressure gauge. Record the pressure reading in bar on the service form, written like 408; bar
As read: 5.5; bar
